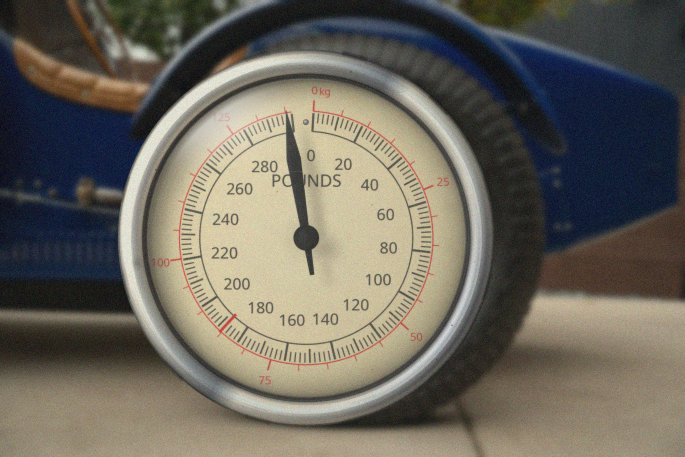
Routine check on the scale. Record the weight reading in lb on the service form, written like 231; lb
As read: 298; lb
